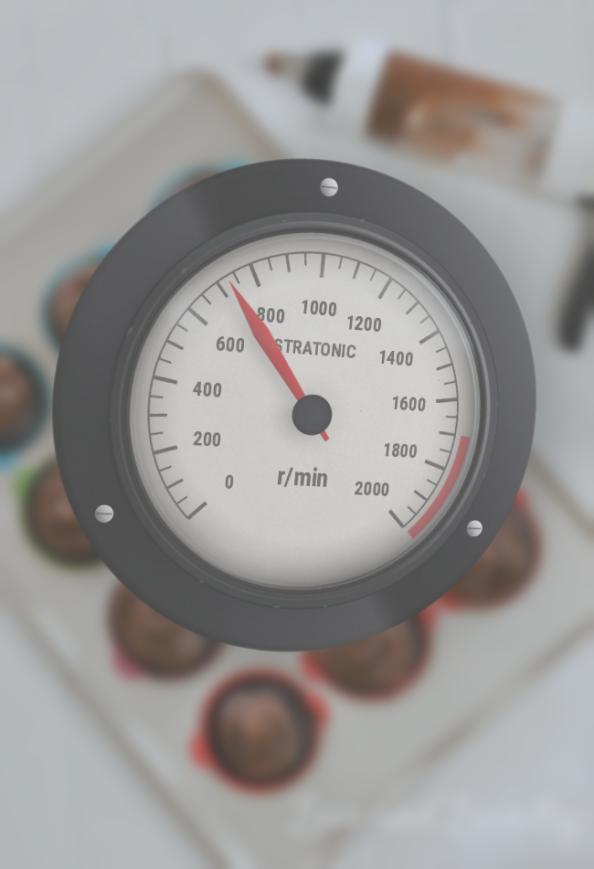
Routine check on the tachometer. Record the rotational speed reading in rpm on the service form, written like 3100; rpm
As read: 725; rpm
